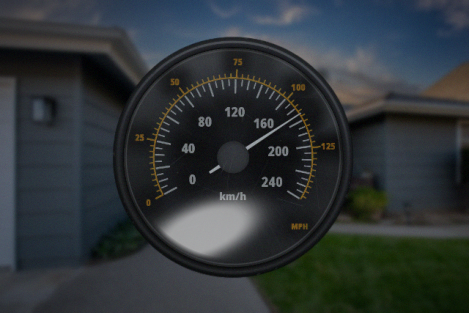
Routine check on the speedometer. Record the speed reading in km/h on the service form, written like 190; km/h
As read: 175; km/h
